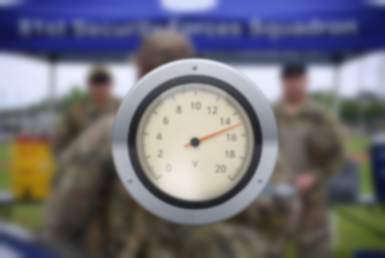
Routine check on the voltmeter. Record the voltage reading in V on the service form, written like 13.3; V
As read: 15; V
